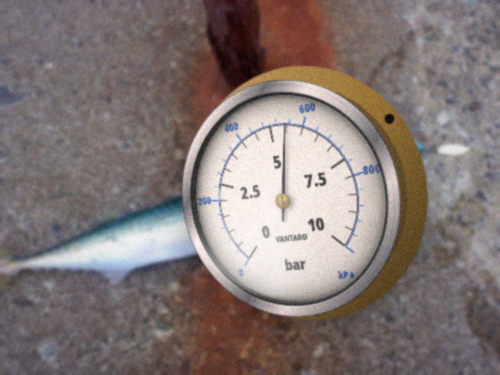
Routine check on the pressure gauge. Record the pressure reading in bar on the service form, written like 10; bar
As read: 5.5; bar
